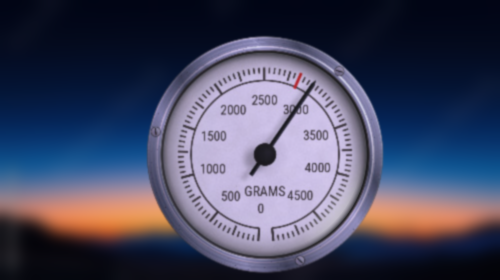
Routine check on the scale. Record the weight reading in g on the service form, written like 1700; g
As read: 3000; g
